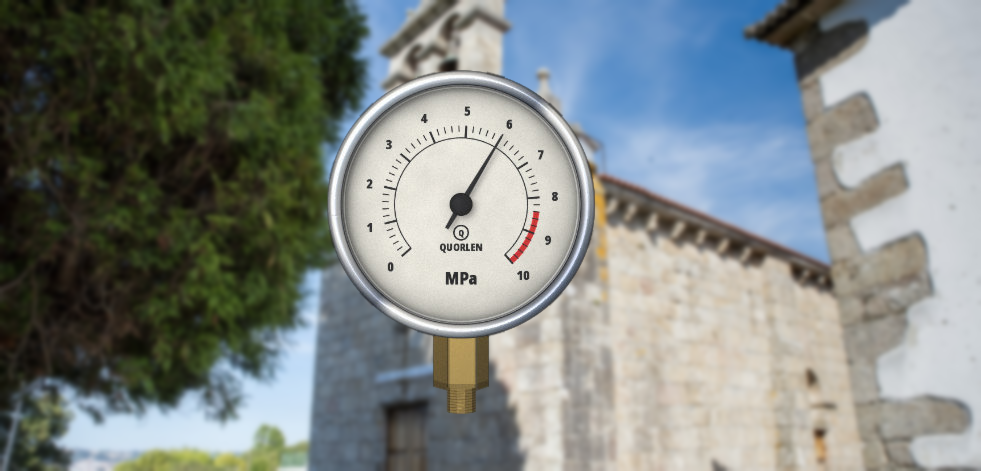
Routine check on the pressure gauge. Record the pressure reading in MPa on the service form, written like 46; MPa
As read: 6; MPa
